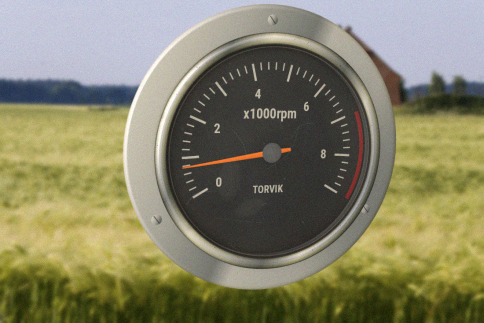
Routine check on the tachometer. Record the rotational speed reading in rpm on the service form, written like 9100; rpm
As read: 800; rpm
